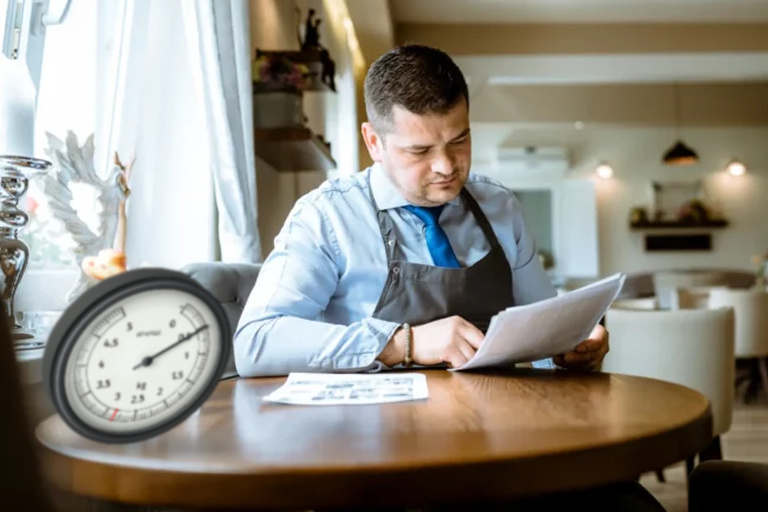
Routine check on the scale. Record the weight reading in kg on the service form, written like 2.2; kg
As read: 0.5; kg
